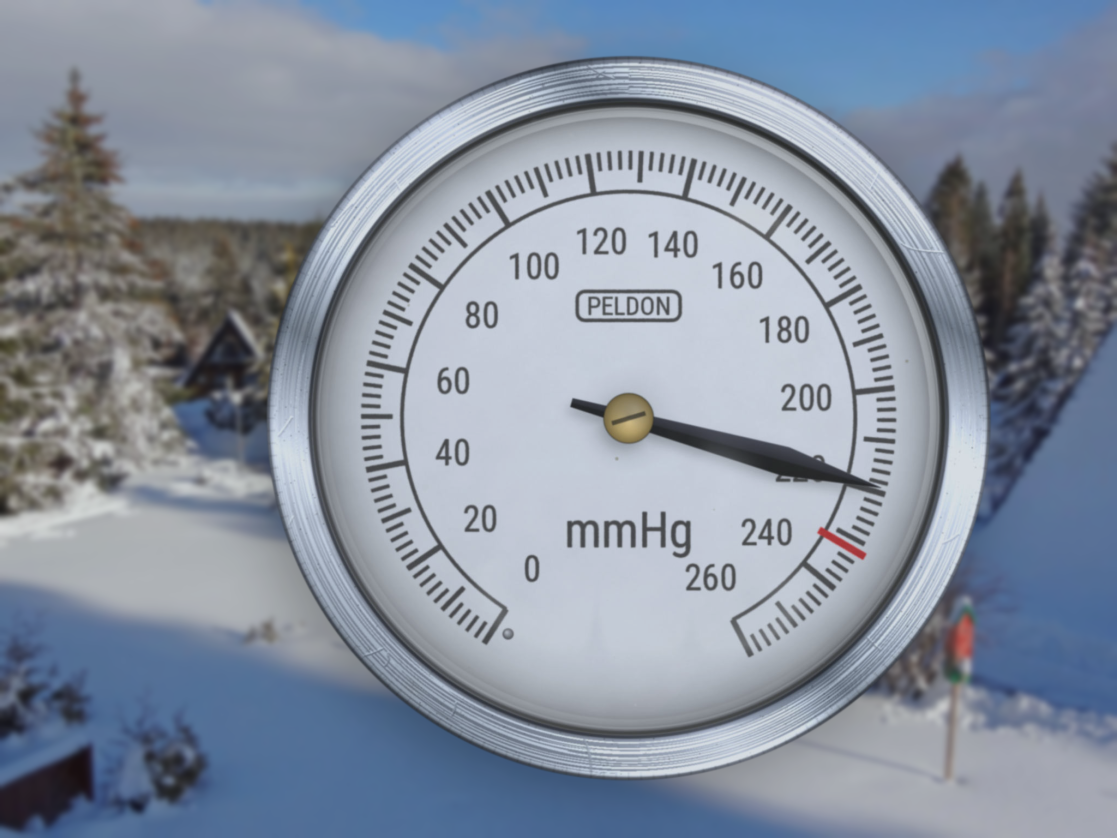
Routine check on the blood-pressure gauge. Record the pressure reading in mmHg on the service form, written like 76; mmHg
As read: 219; mmHg
